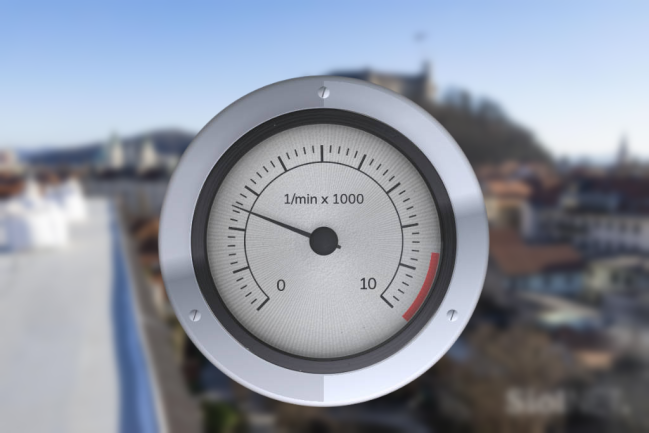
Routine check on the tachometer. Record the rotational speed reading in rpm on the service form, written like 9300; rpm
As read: 2500; rpm
